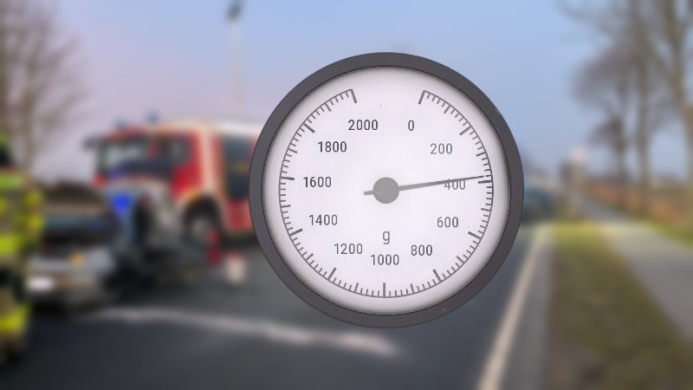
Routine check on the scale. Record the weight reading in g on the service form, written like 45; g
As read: 380; g
